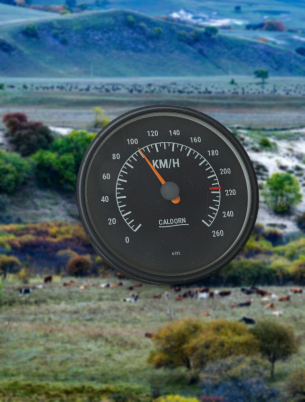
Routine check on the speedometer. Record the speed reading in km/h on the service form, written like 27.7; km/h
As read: 100; km/h
